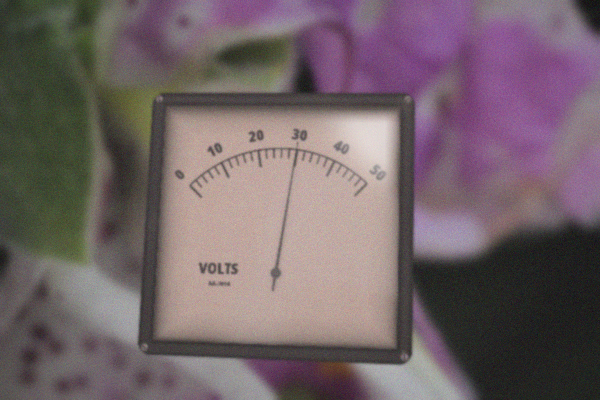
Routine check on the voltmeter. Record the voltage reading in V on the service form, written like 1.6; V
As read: 30; V
